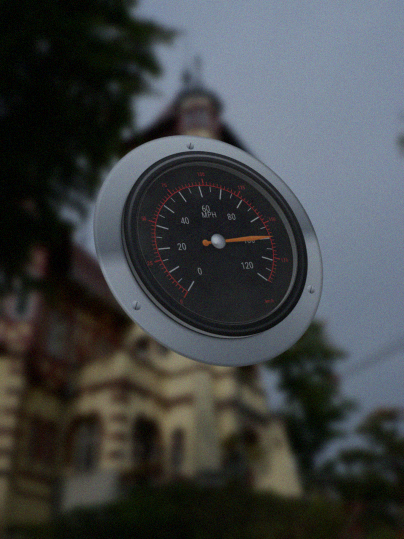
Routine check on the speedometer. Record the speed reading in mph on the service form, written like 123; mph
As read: 100; mph
